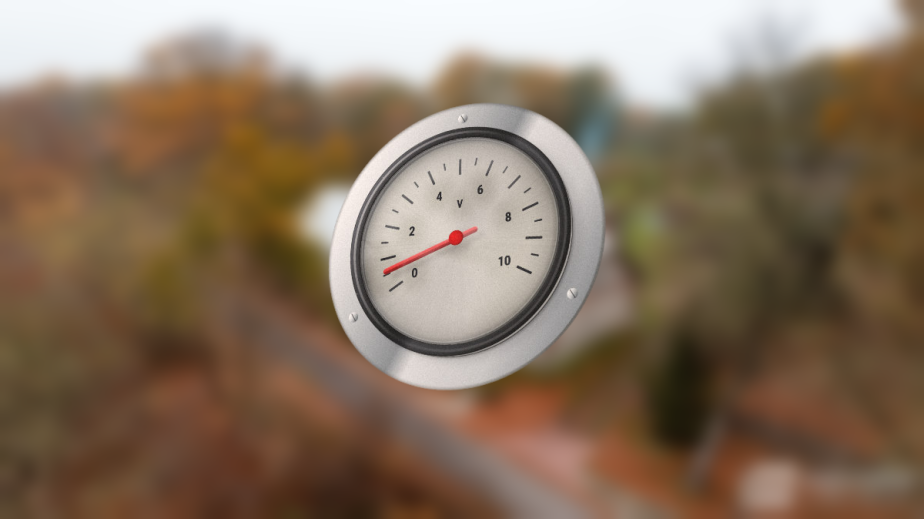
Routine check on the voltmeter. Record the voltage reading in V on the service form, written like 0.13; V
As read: 0.5; V
